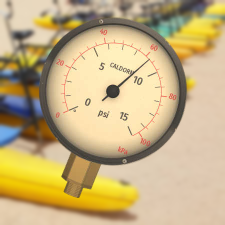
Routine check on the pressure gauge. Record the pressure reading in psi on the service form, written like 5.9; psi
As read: 9; psi
